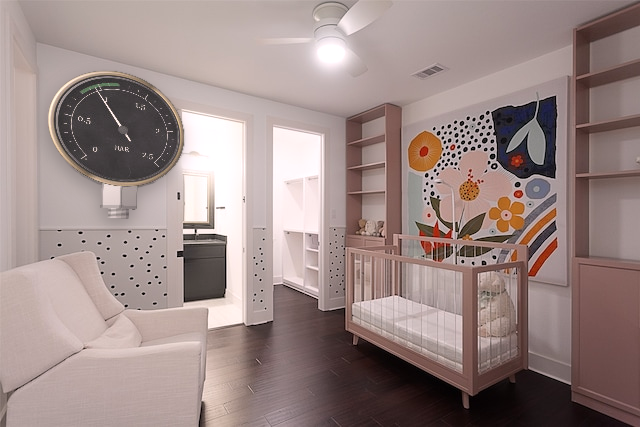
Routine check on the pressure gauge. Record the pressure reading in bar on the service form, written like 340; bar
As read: 0.95; bar
